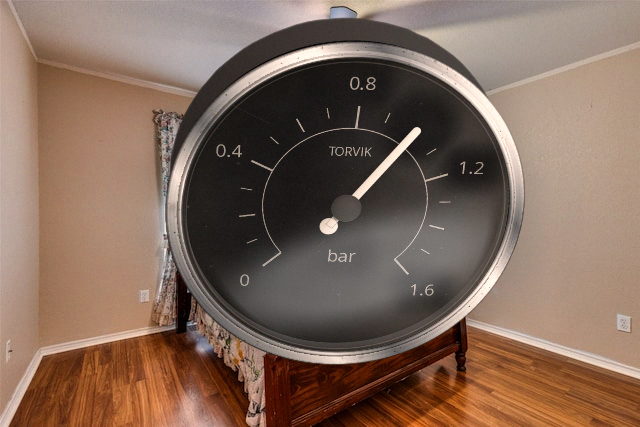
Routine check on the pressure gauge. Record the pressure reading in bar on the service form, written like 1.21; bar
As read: 1; bar
